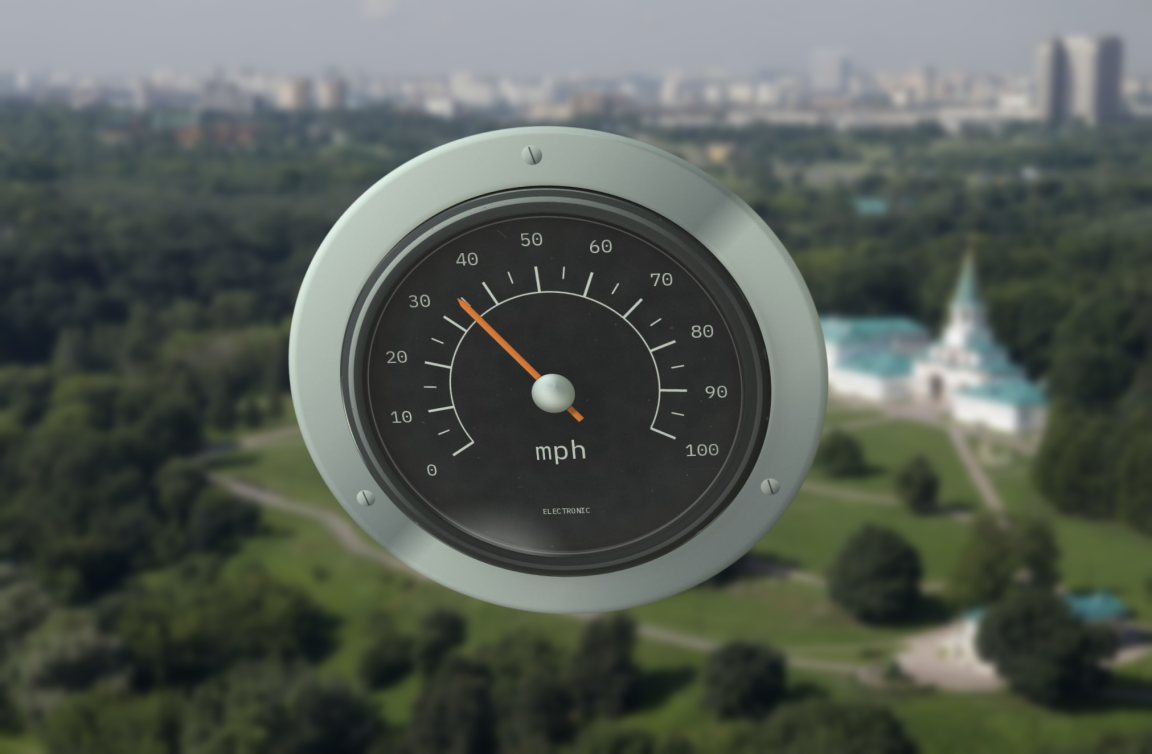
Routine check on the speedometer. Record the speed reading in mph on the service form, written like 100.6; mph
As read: 35; mph
